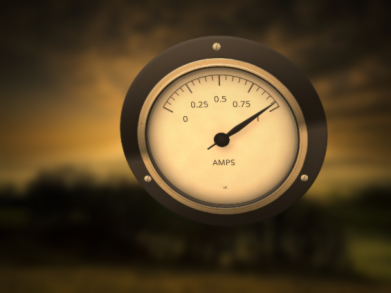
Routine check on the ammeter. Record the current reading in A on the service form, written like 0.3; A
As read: 0.95; A
